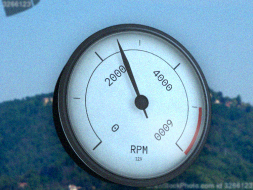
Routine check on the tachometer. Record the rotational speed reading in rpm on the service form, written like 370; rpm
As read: 2500; rpm
